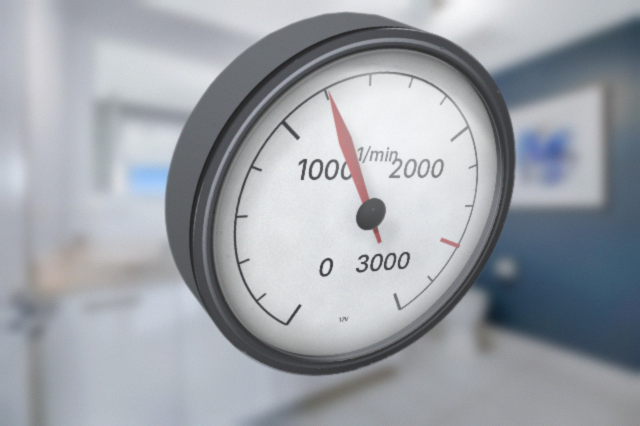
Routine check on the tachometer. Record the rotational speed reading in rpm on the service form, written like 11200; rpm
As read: 1200; rpm
